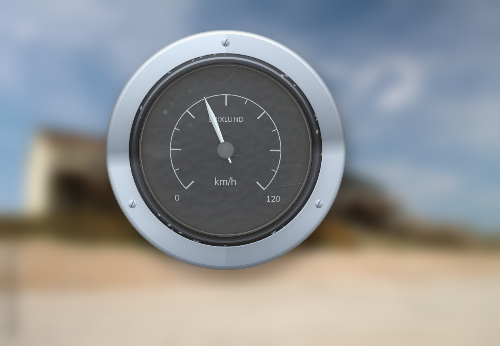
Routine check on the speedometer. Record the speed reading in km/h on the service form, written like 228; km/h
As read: 50; km/h
